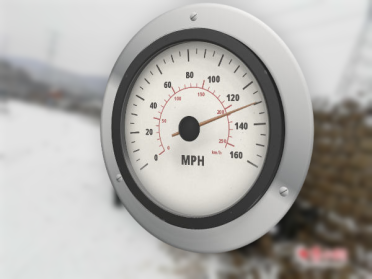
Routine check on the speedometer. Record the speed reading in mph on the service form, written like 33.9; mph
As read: 130; mph
